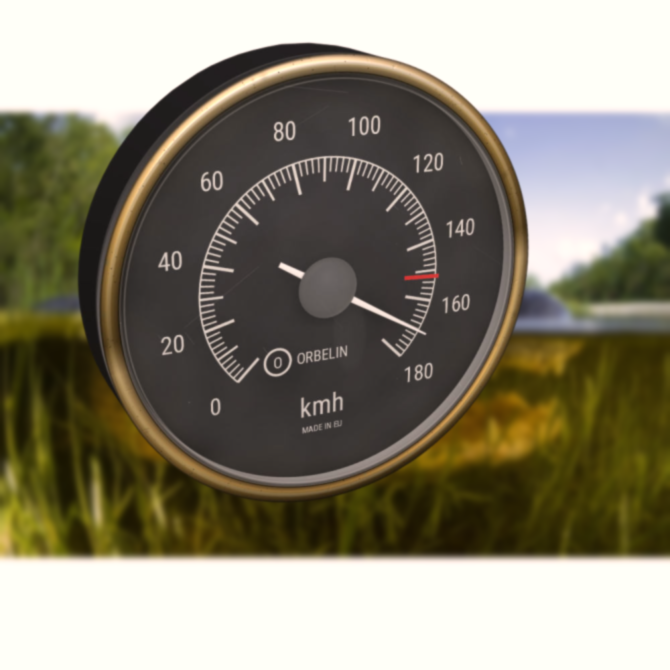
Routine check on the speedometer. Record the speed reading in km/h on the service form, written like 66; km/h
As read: 170; km/h
